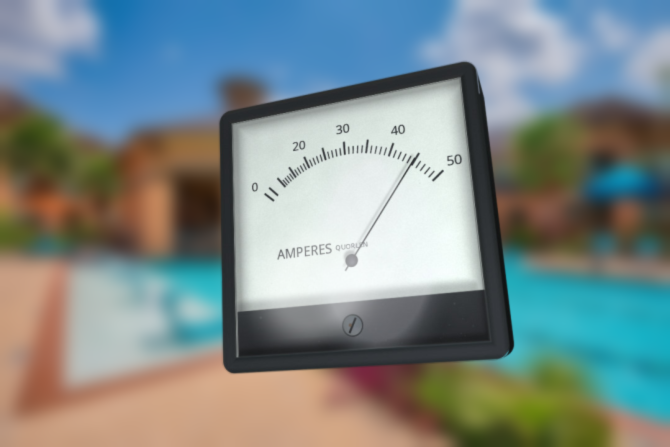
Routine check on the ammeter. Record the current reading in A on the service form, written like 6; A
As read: 45; A
